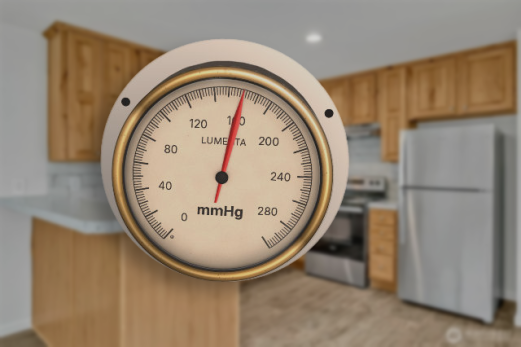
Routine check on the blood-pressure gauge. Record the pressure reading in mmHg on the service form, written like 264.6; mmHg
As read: 160; mmHg
